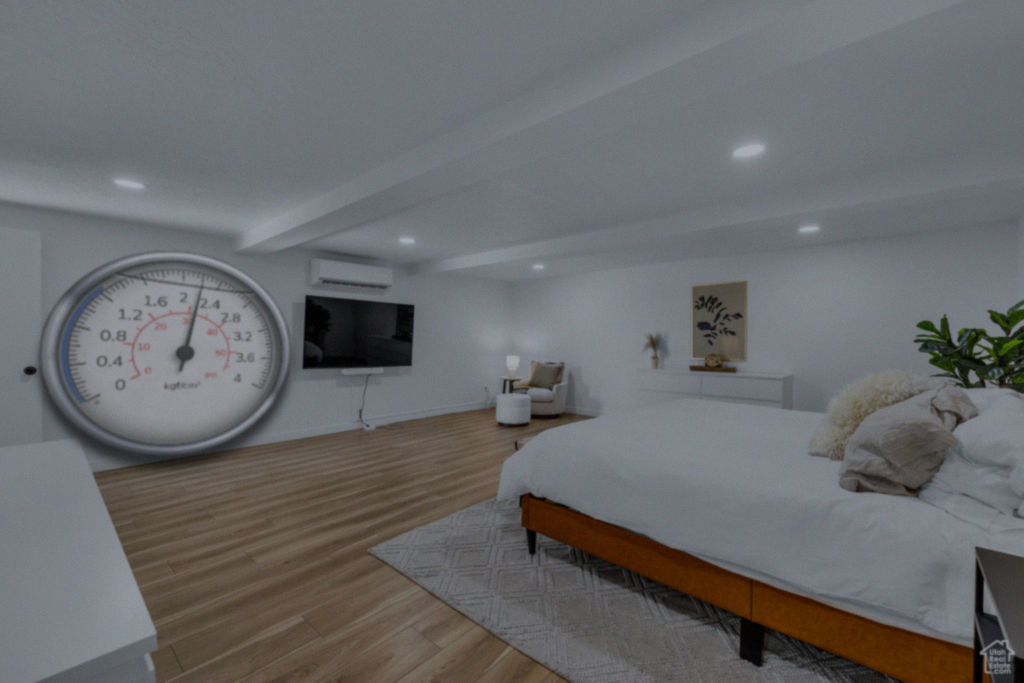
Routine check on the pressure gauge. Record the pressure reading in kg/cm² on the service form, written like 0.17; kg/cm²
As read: 2.2; kg/cm²
